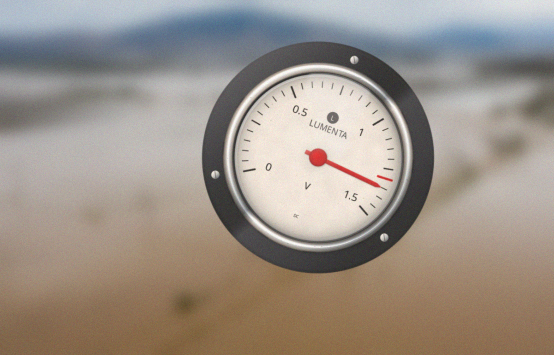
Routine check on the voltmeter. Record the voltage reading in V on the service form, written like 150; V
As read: 1.35; V
